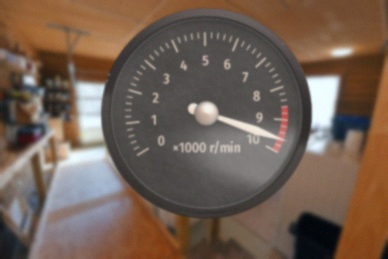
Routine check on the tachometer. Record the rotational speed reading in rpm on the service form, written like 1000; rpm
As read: 9600; rpm
